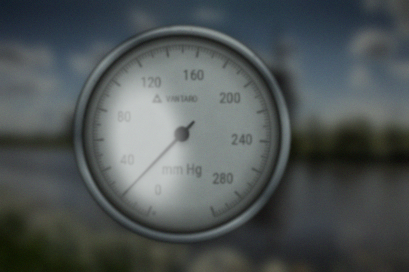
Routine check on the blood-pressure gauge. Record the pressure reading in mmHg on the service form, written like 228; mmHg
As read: 20; mmHg
